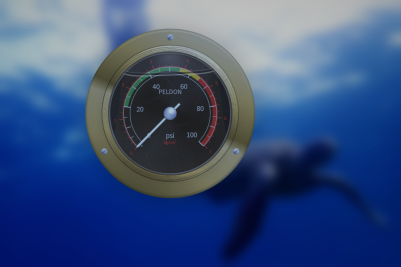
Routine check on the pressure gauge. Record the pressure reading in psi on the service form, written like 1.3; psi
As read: 0; psi
